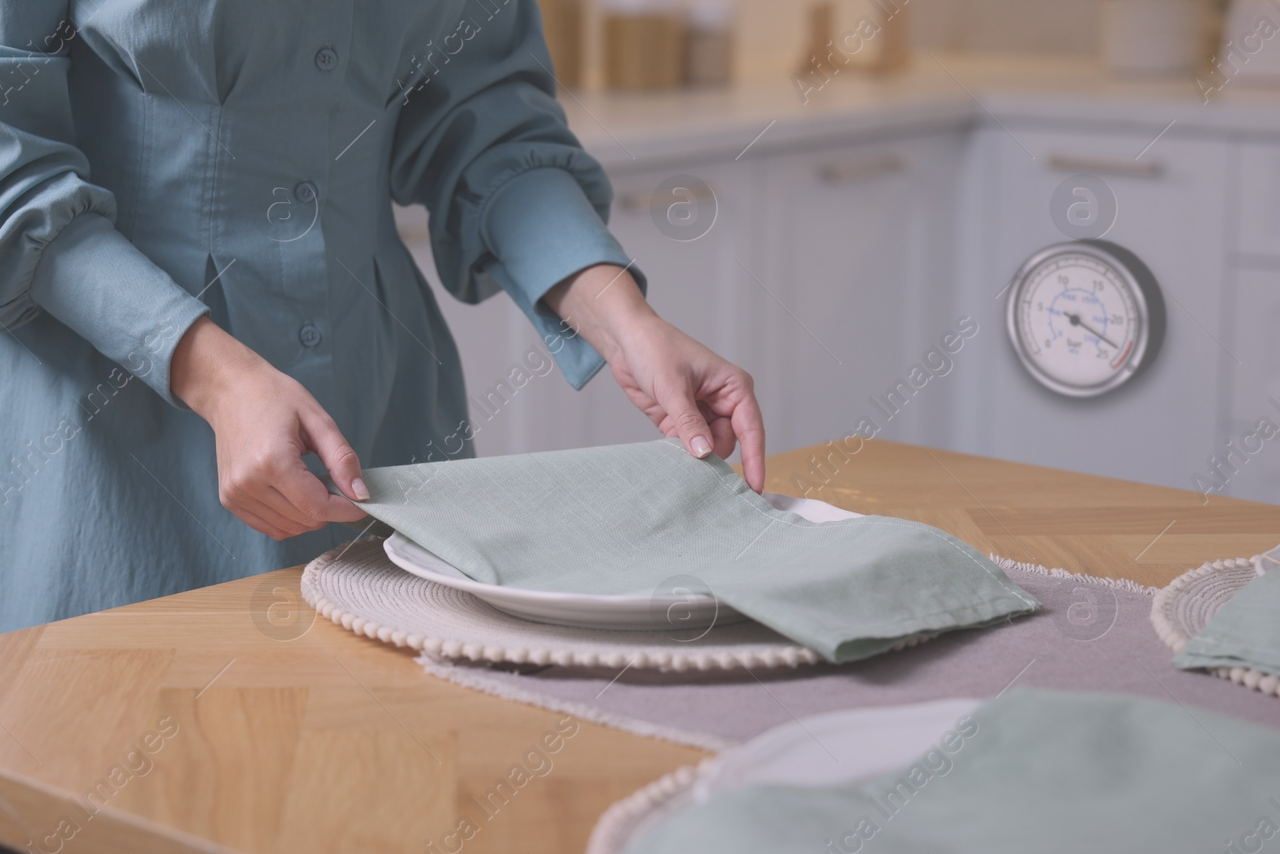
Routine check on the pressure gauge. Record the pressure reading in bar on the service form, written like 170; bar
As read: 23; bar
